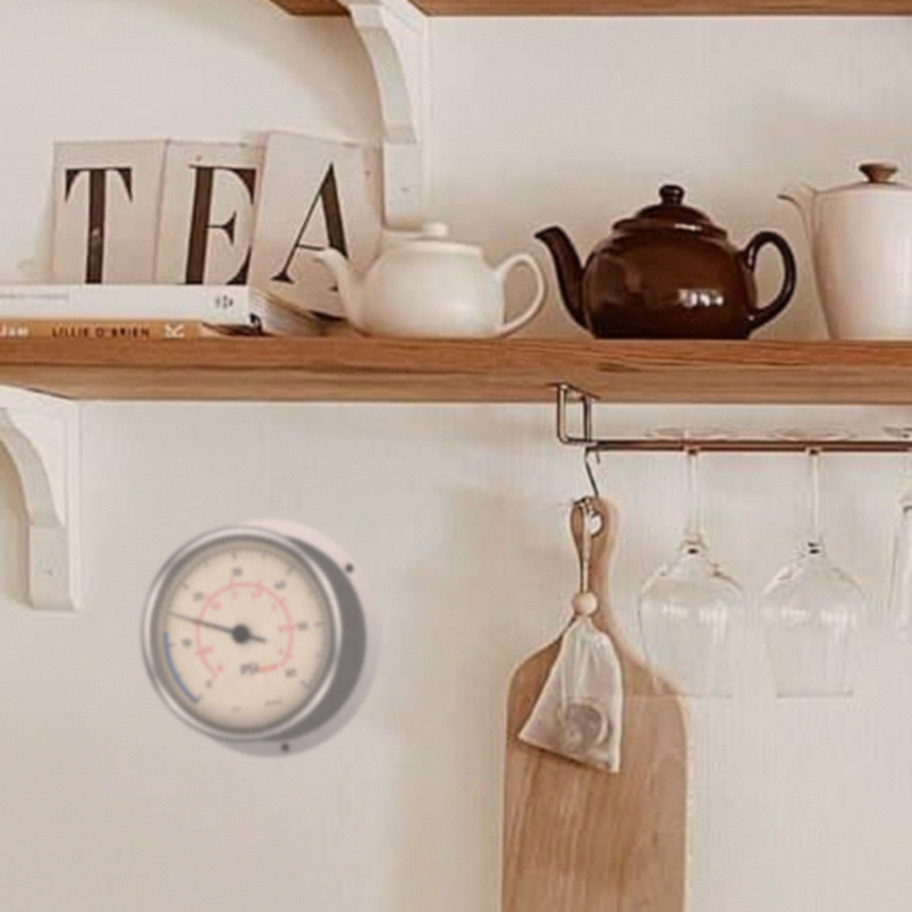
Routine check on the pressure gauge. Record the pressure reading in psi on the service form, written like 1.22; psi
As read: 15; psi
